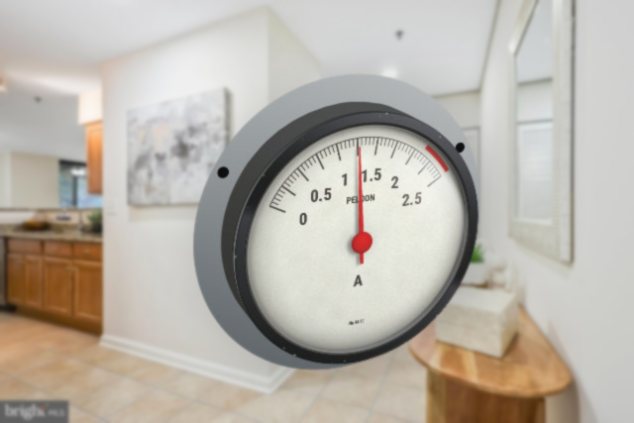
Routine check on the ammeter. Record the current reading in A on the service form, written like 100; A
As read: 1.25; A
